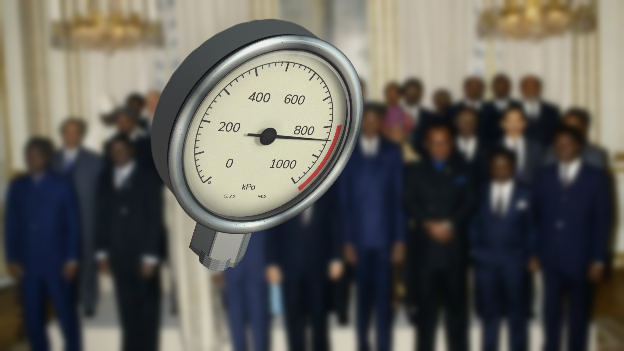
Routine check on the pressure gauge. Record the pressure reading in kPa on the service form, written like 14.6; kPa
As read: 840; kPa
